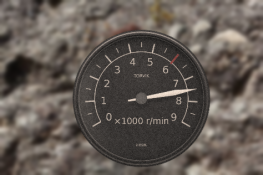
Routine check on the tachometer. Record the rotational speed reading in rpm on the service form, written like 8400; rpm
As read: 7500; rpm
